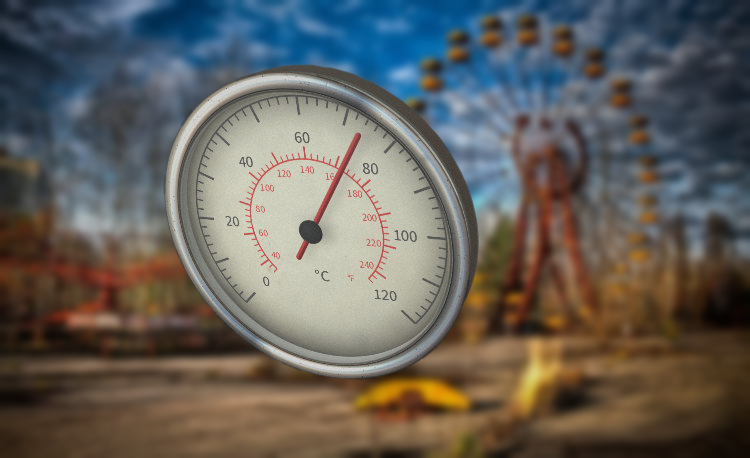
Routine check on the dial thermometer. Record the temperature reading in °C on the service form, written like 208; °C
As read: 74; °C
